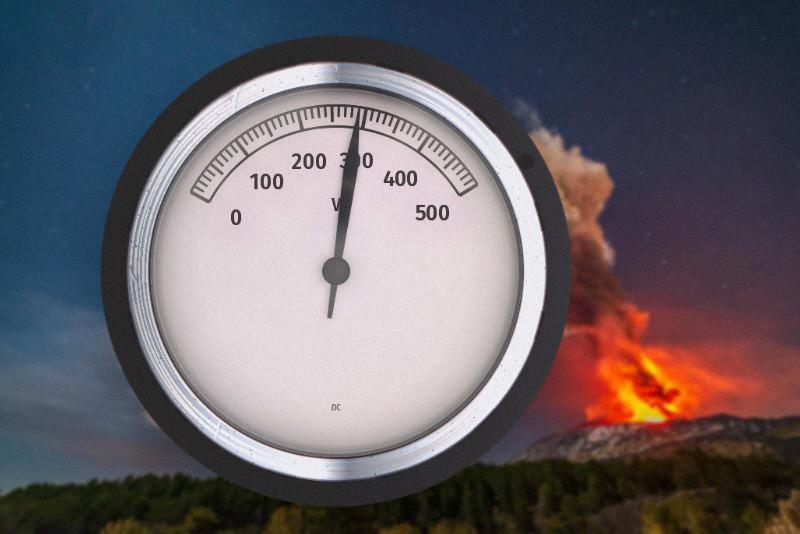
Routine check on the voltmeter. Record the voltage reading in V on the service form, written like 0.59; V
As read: 290; V
